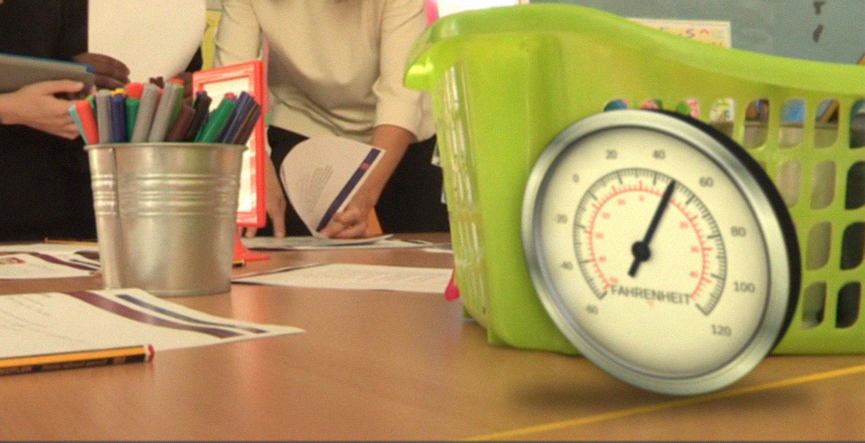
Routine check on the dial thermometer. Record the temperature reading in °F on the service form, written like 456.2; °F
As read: 50; °F
